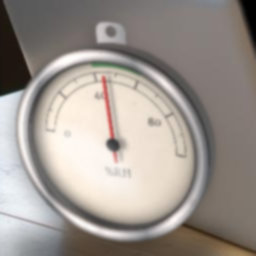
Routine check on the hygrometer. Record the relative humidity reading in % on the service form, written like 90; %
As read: 45; %
